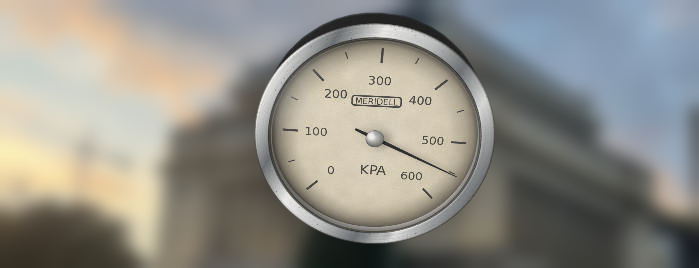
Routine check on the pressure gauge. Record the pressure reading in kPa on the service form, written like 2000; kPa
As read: 550; kPa
